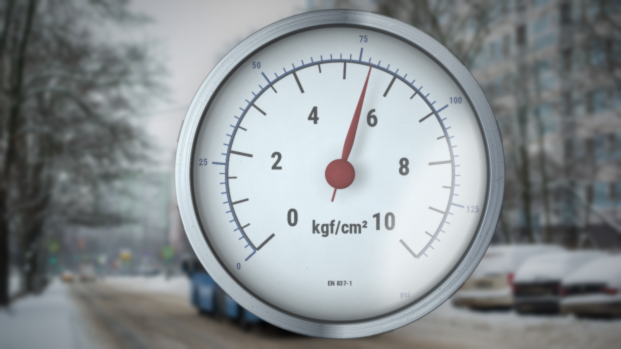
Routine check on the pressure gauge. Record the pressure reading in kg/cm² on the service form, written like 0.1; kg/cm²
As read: 5.5; kg/cm²
